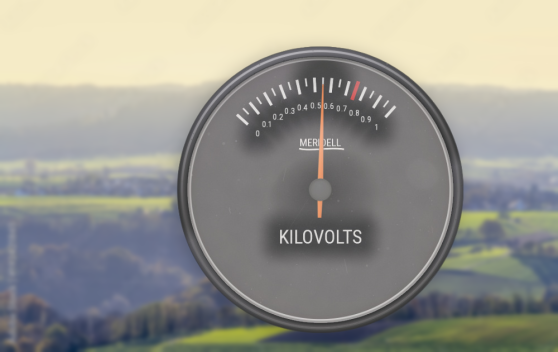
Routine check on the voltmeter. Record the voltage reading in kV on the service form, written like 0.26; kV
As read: 0.55; kV
